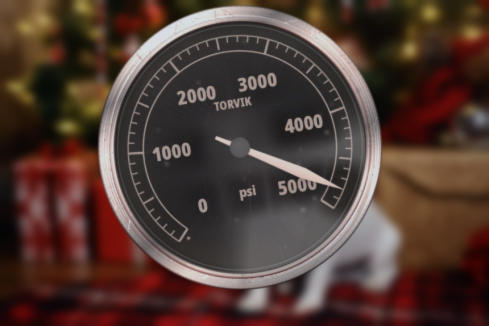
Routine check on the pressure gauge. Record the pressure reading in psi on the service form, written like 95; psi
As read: 4800; psi
